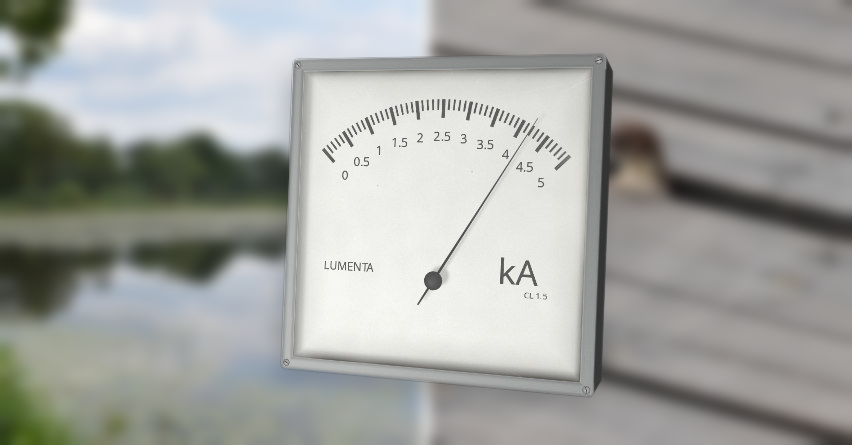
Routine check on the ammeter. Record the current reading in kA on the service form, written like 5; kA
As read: 4.2; kA
